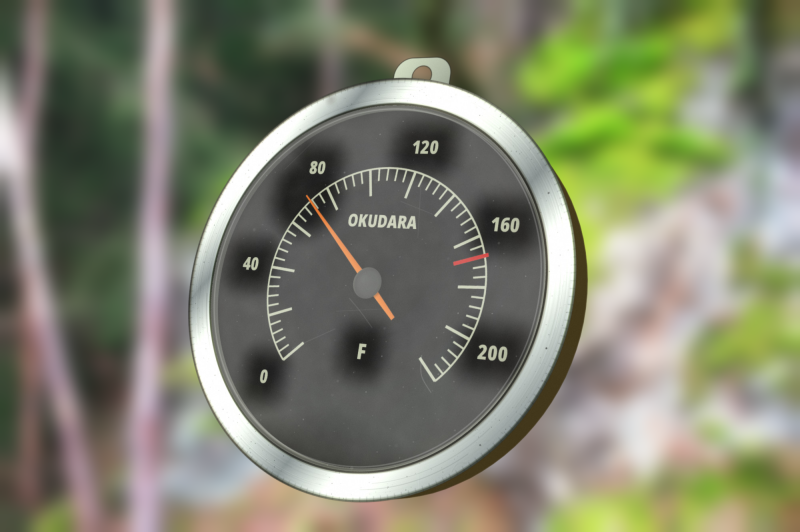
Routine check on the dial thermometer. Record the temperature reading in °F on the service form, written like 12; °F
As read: 72; °F
